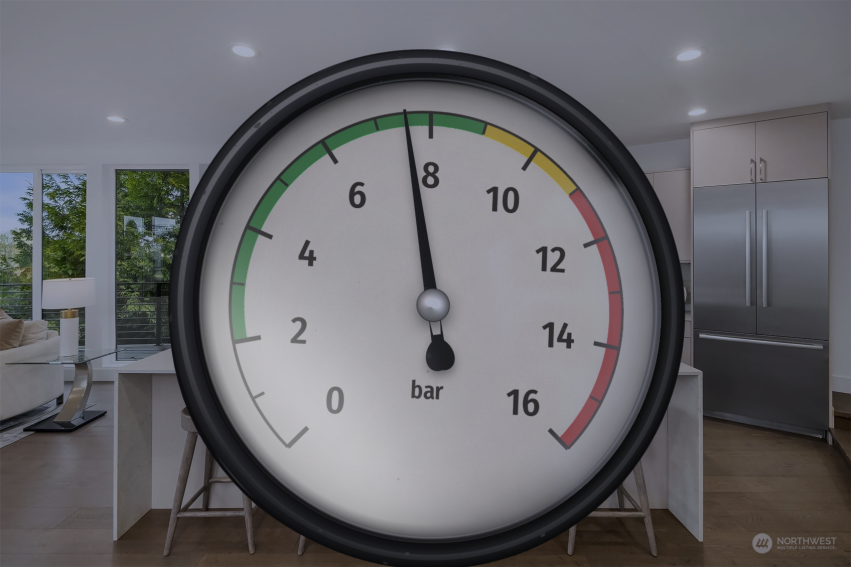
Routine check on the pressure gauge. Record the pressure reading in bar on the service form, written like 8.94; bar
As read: 7.5; bar
